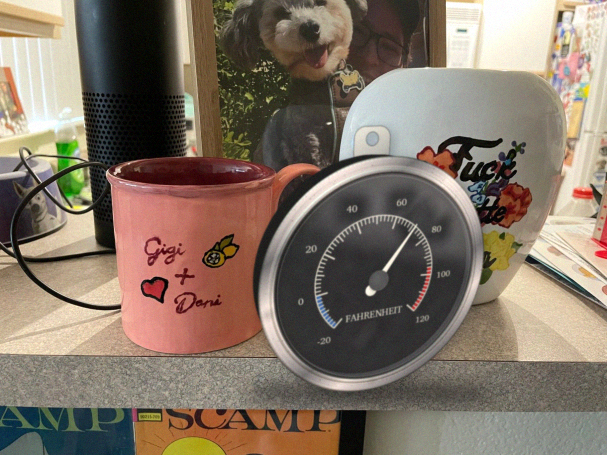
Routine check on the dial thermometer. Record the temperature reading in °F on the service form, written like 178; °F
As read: 70; °F
